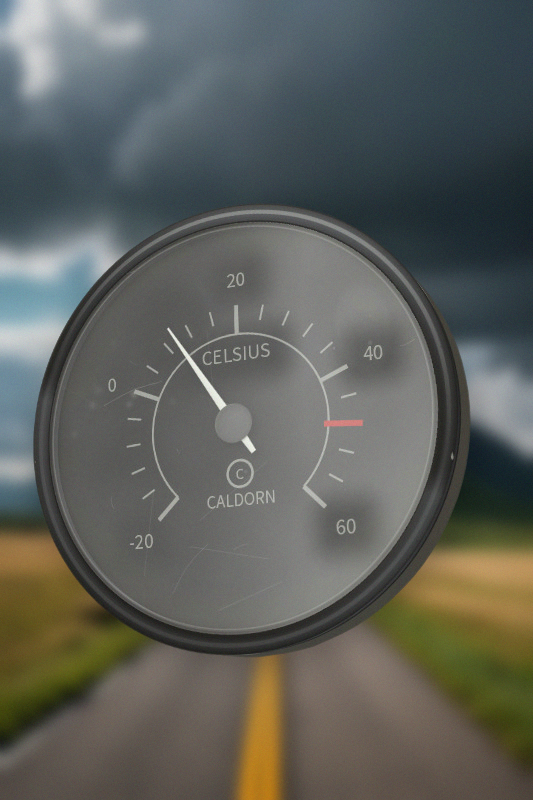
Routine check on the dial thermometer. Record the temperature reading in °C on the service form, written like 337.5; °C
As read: 10; °C
